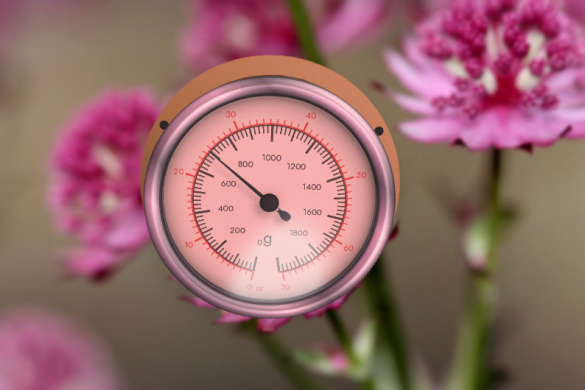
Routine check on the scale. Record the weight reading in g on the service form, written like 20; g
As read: 700; g
